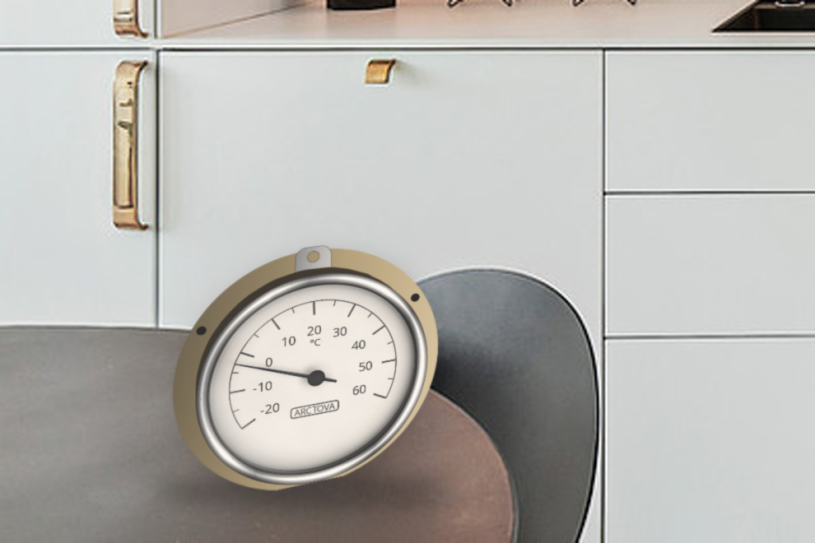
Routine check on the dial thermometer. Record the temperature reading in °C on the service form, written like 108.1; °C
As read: -2.5; °C
